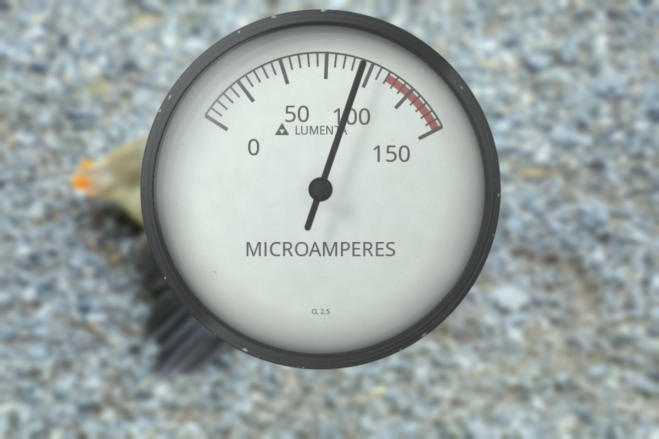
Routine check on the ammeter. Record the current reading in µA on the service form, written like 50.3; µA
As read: 95; µA
